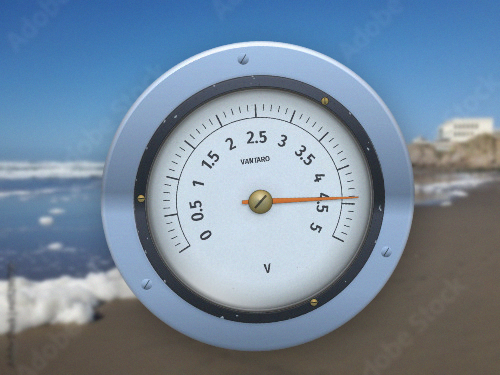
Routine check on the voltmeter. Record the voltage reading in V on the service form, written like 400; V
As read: 4.4; V
